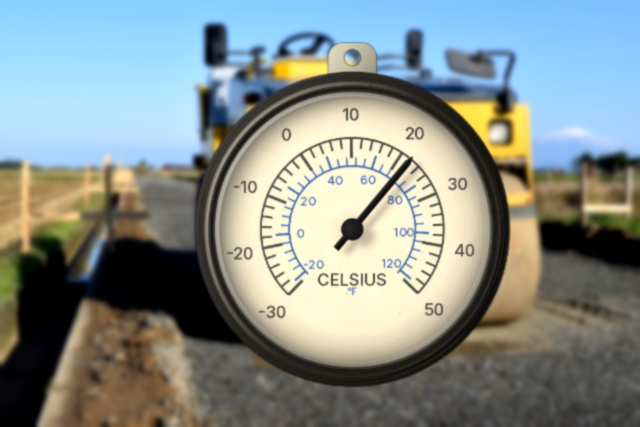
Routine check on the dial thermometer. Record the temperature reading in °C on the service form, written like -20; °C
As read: 22; °C
